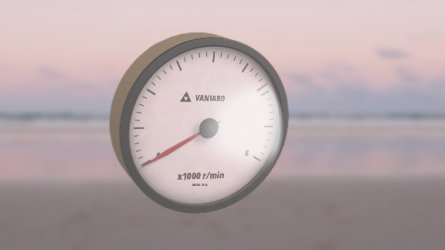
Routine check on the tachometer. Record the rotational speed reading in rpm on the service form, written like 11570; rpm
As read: 0; rpm
